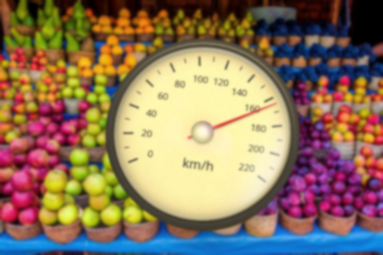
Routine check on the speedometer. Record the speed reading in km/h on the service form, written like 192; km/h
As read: 165; km/h
